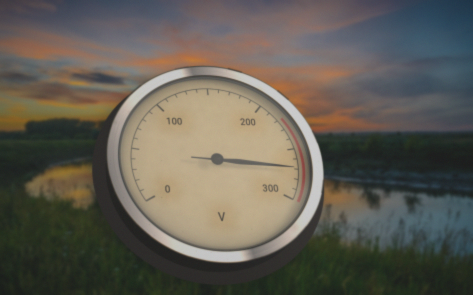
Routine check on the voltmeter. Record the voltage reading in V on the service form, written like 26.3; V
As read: 270; V
